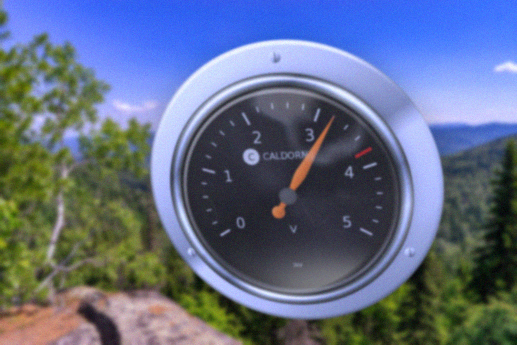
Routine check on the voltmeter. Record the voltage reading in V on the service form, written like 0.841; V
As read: 3.2; V
